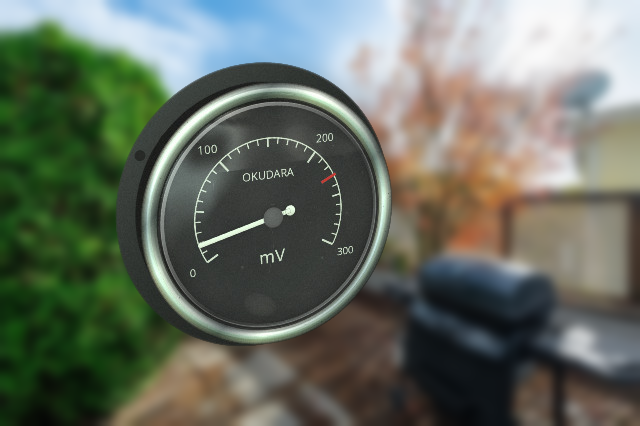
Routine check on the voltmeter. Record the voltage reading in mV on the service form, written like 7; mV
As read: 20; mV
